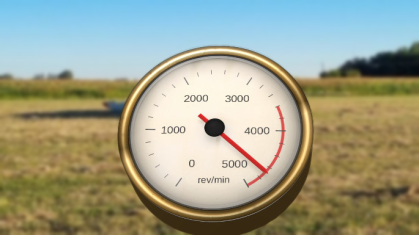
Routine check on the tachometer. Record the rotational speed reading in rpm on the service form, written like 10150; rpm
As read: 4700; rpm
